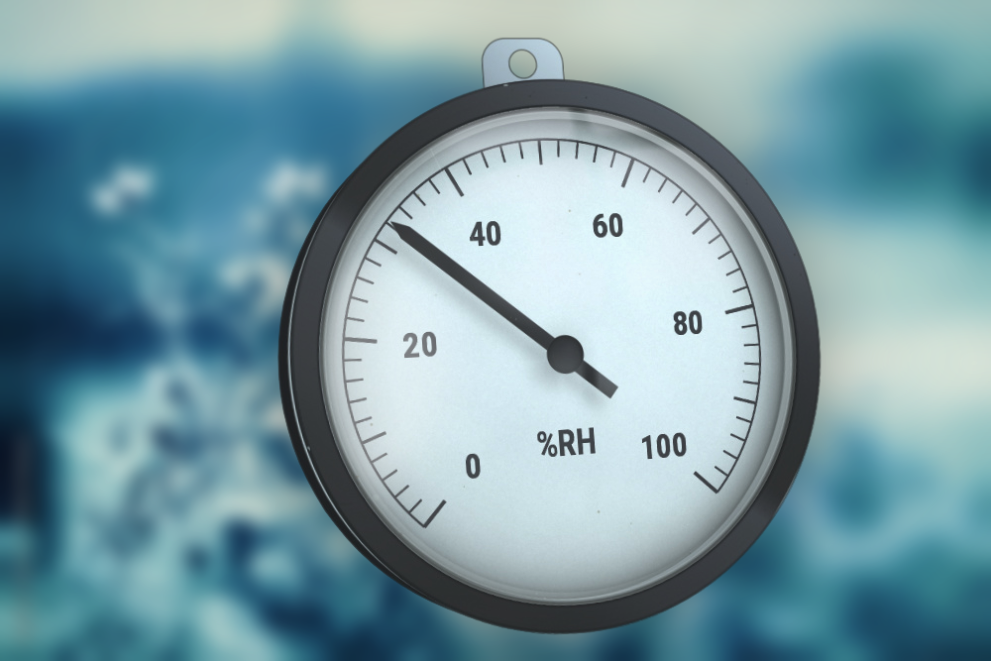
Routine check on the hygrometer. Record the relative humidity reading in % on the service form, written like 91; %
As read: 32; %
